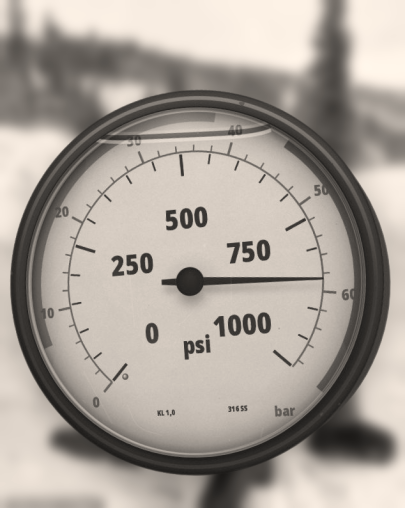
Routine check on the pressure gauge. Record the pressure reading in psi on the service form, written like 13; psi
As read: 850; psi
